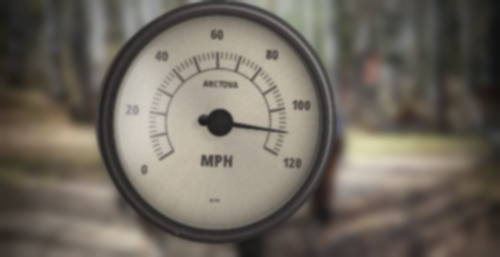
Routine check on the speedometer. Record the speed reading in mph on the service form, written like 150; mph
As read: 110; mph
